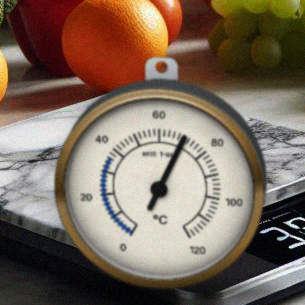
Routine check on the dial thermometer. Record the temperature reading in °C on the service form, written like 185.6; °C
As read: 70; °C
